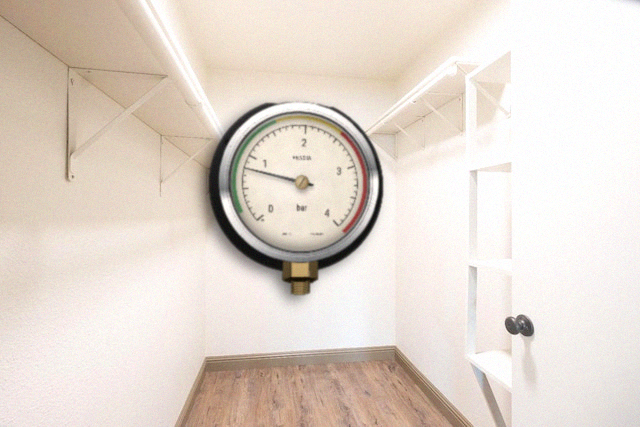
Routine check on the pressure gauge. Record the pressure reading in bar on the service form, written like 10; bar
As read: 0.8; bar
